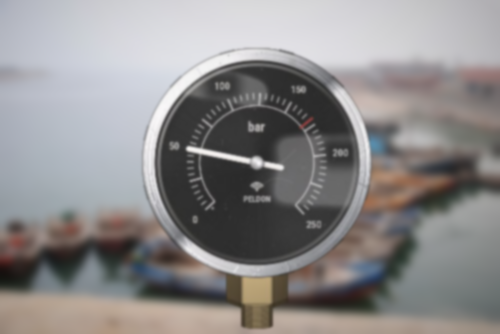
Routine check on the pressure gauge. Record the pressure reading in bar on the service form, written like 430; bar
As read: 50; bar
